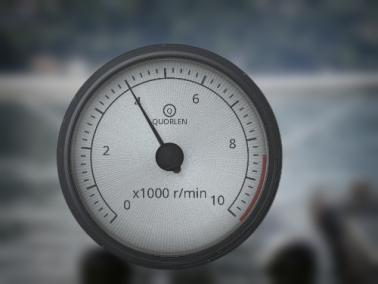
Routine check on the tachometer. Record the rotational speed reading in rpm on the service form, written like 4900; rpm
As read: 4000; rpm
